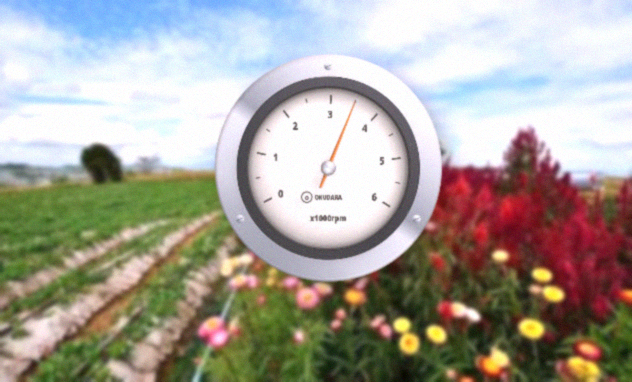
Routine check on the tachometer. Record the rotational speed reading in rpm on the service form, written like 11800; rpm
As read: 3500; rpm
